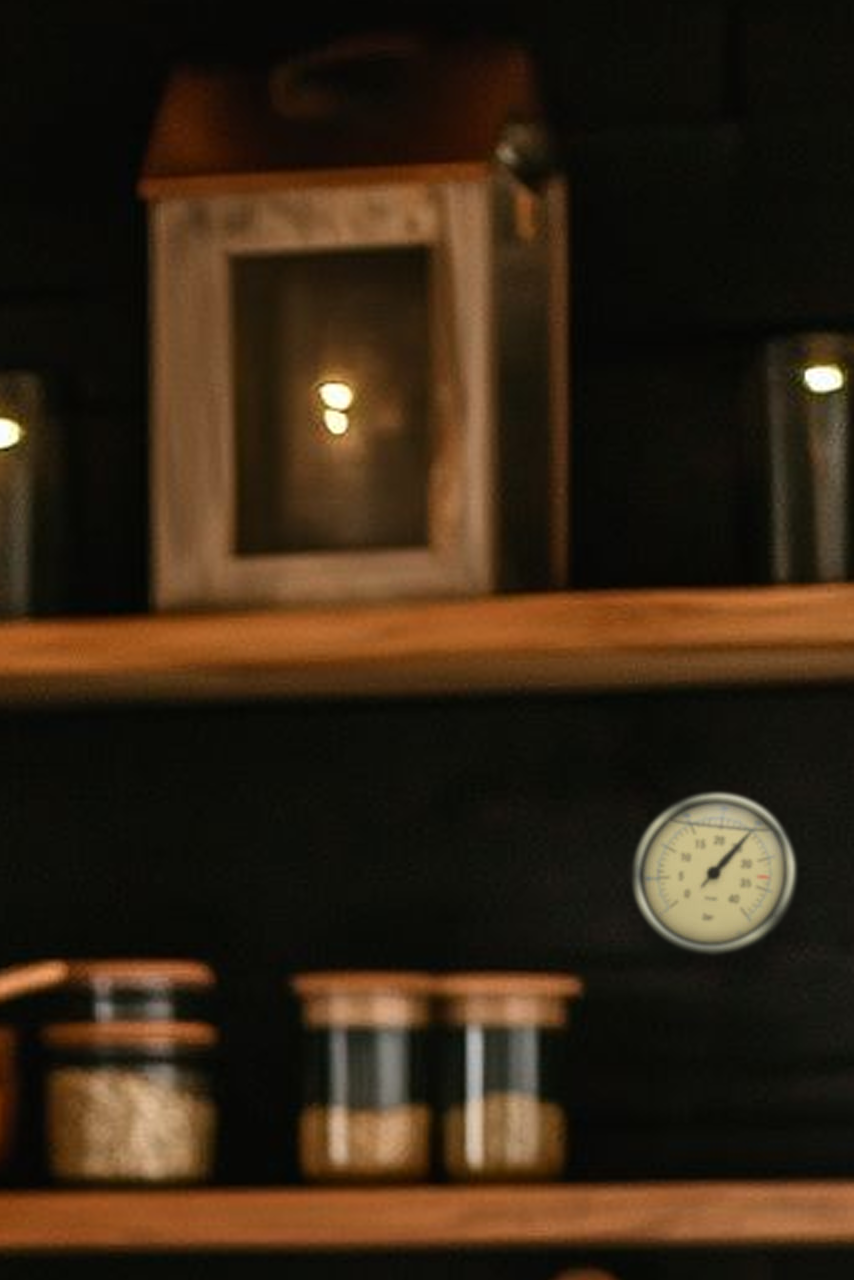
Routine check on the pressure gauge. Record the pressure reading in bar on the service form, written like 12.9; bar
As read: 25; bar
